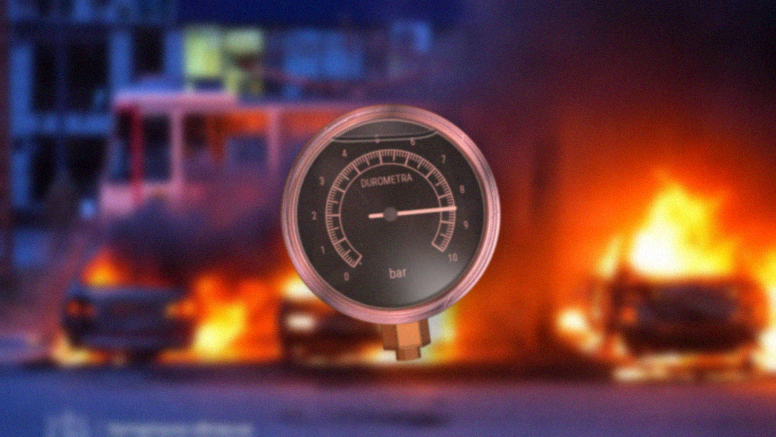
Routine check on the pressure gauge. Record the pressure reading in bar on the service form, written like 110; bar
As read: 8.5; bar
